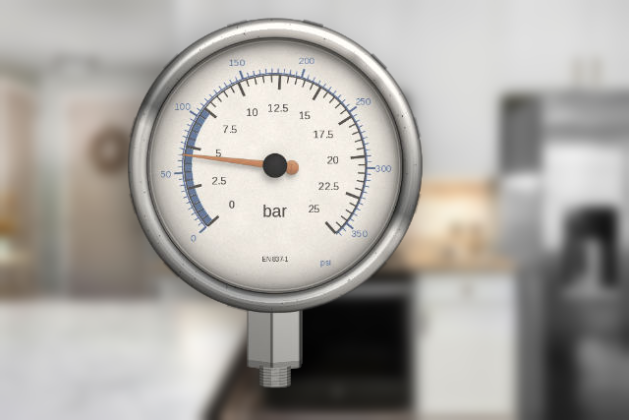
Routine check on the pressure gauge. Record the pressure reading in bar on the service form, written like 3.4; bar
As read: 4.5; bar
